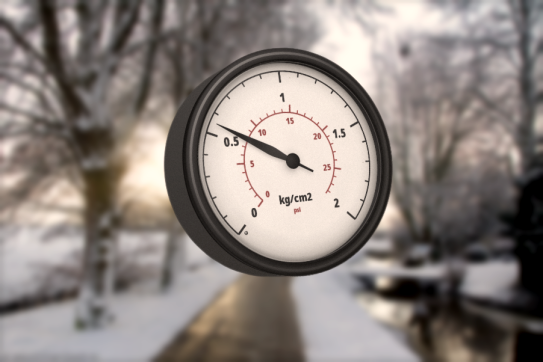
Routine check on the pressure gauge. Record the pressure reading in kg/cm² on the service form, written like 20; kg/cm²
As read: 0.55; kg/cm²
